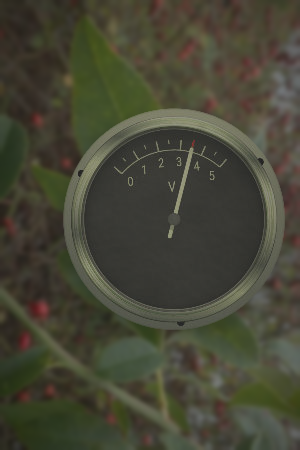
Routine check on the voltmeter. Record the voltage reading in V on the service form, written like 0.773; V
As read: 3.5; V
